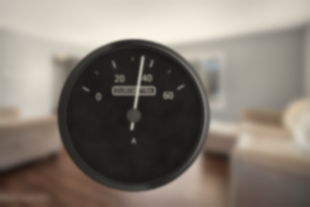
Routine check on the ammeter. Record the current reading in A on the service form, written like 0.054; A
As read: 35; A
